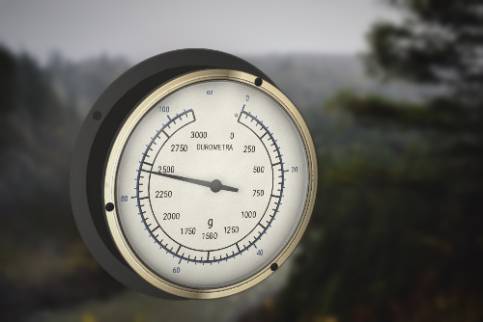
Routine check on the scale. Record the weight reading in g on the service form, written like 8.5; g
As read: 2450; g
